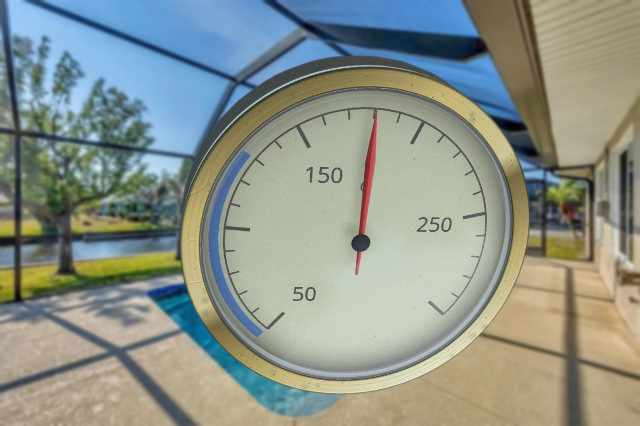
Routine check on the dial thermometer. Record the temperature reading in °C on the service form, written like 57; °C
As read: 180; °C
